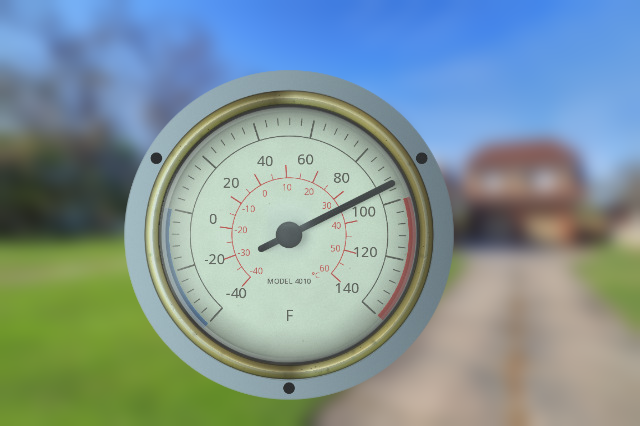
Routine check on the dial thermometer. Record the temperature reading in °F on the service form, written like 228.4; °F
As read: 94; °F
